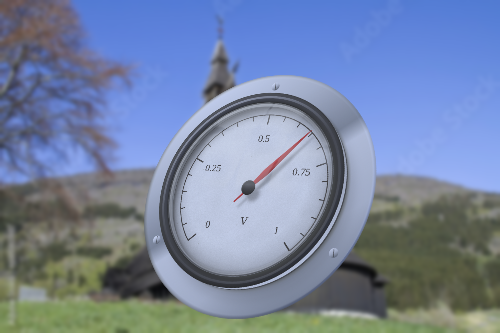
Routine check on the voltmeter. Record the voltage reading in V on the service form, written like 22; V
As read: 0.65; V
